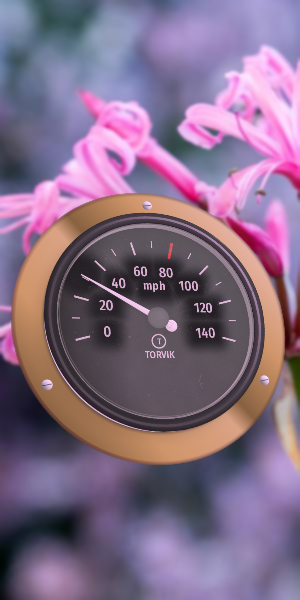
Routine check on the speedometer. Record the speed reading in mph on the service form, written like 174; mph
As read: 30; mph
